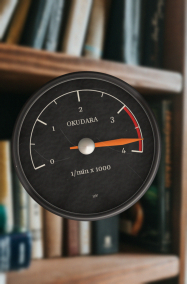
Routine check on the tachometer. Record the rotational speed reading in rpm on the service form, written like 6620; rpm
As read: 3750; rpm
